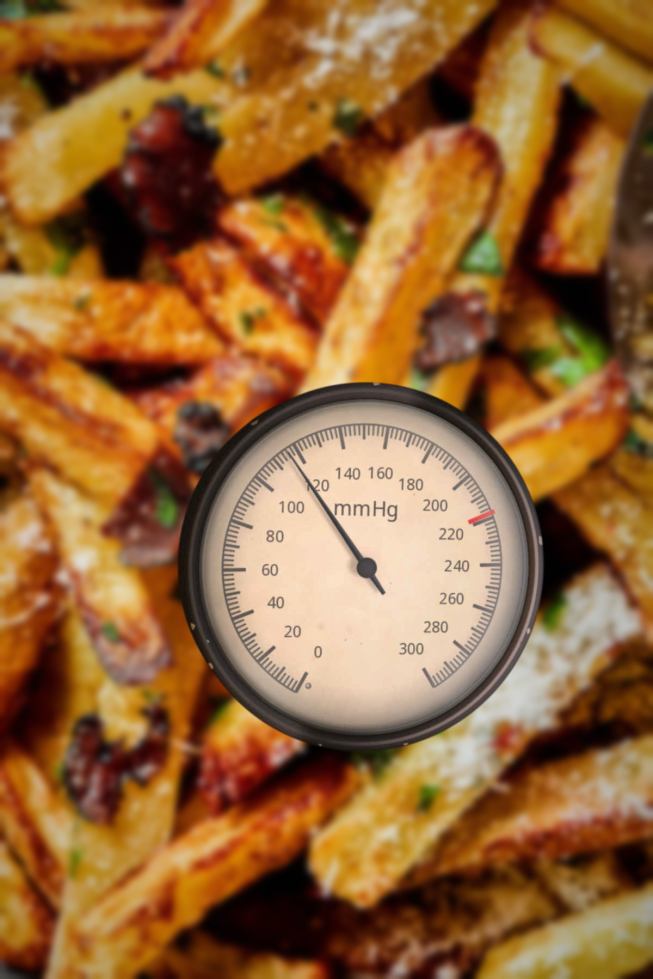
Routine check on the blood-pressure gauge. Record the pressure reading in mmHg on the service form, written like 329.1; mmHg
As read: 116; mmHg
